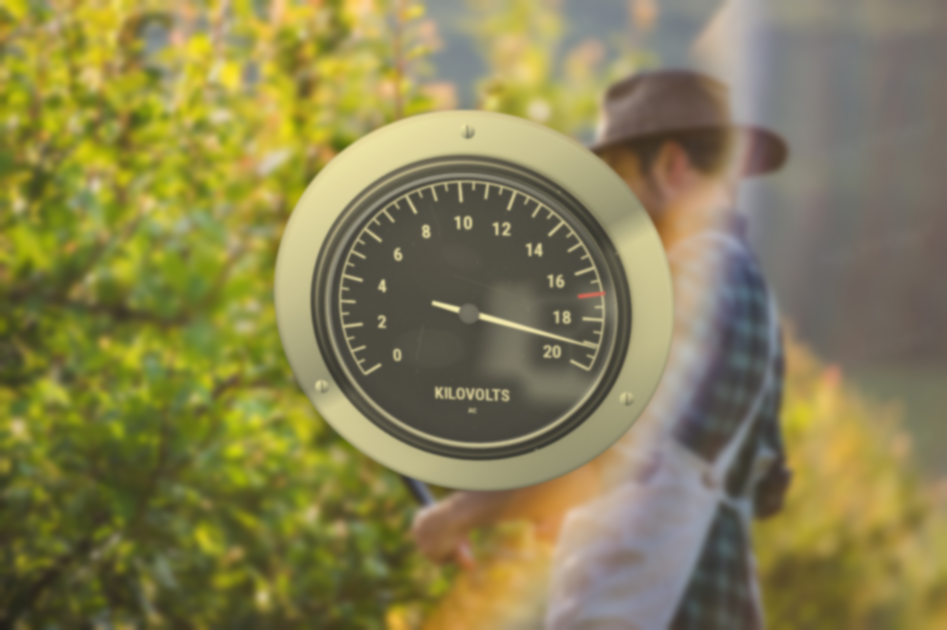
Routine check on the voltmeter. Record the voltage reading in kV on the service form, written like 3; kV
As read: 19; kV
